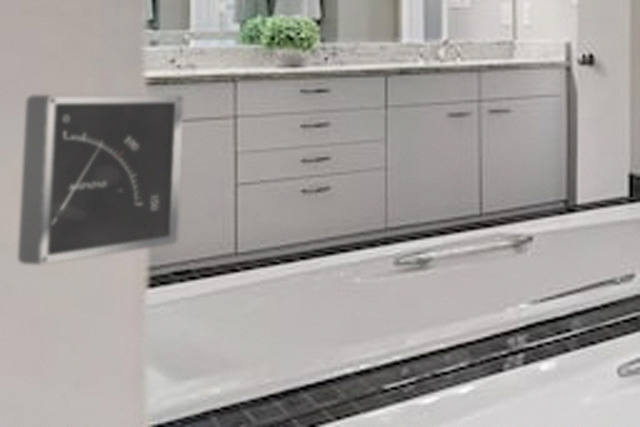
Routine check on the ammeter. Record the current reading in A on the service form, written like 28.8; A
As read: 75; A
